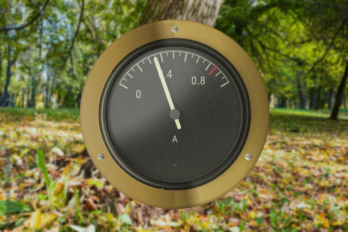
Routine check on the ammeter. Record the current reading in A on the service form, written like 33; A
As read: 0.35; A
